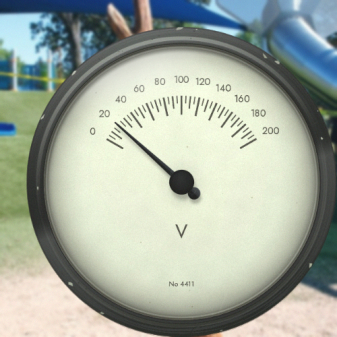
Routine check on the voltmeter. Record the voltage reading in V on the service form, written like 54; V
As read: 20; V
